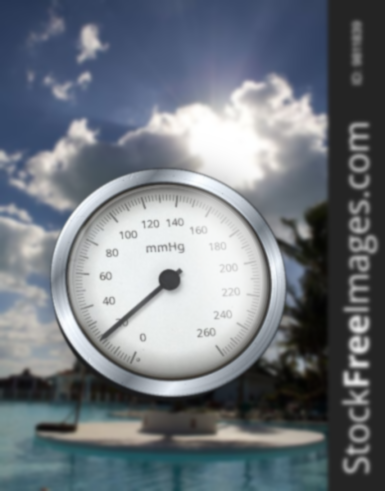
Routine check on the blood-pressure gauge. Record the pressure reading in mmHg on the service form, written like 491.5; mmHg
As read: 20; mmHg
